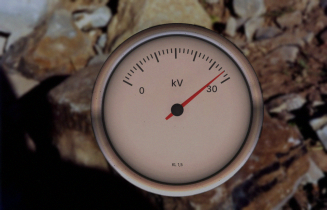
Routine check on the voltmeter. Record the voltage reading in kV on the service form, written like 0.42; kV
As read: 28; kV
